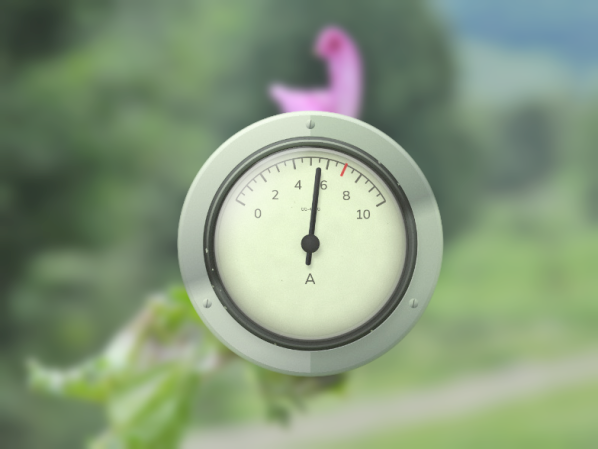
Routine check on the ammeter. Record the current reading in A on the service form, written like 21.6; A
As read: 5.5; A
